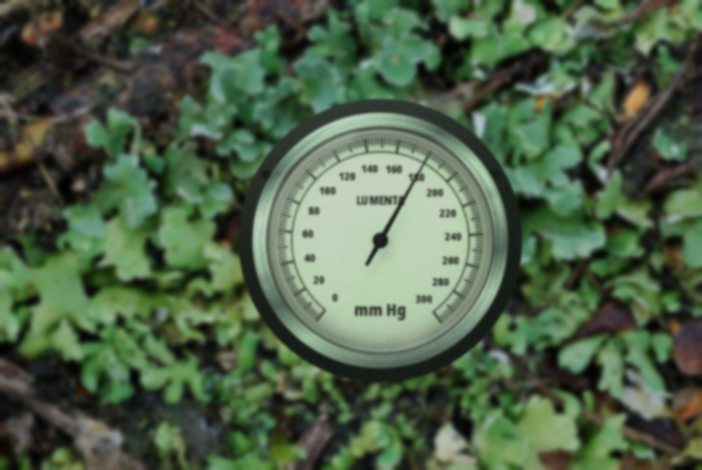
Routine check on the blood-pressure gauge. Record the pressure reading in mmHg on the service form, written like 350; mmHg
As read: 180; mmHg
